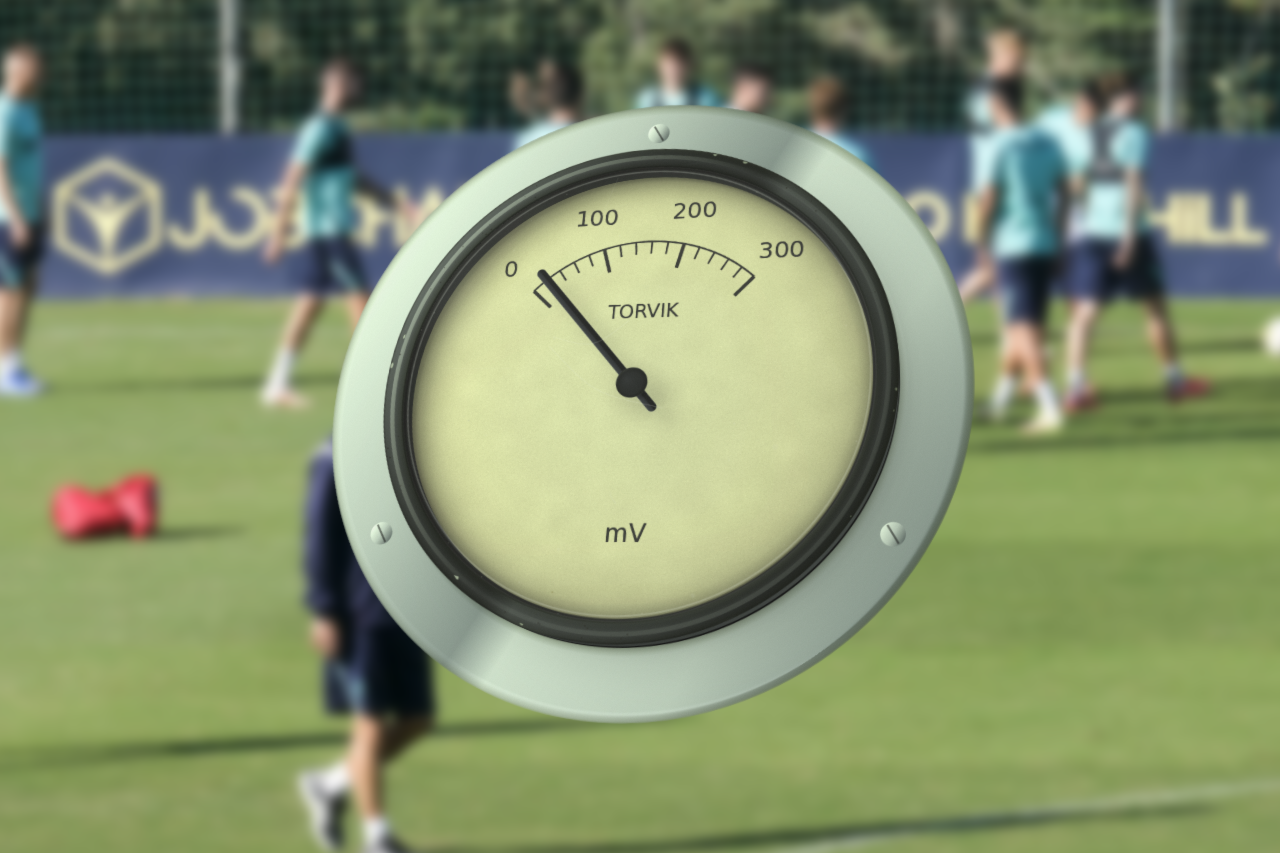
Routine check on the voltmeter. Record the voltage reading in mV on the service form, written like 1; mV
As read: 20; mV
